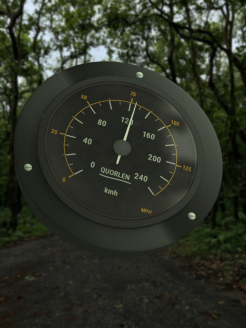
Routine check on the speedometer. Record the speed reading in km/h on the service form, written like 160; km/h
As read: 125; km/h
